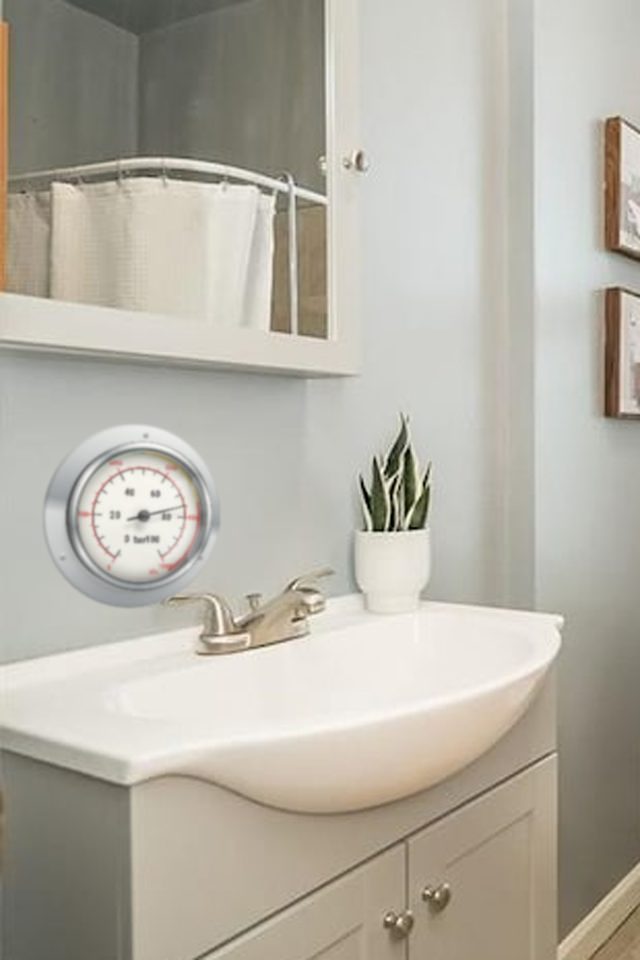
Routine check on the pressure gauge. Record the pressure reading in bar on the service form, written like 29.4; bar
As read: 75; bar
